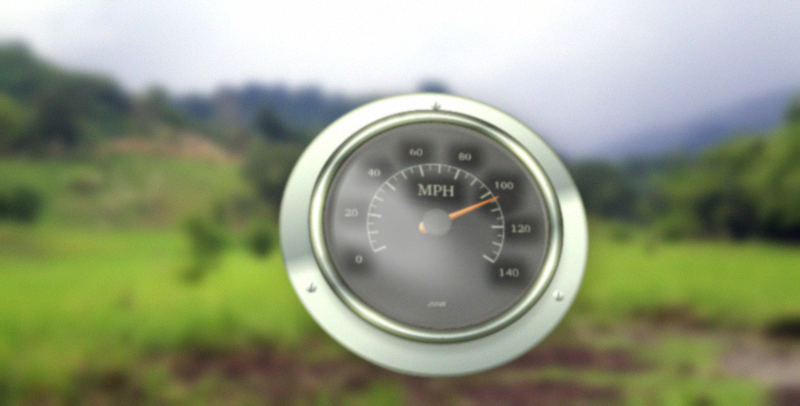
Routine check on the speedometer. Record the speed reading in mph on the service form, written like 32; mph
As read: 105; mph
